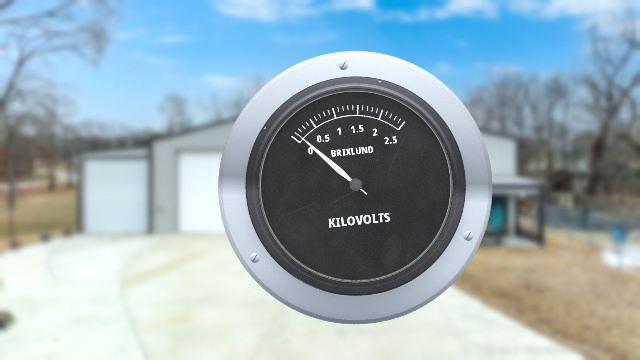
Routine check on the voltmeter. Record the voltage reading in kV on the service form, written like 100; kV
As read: 0.1; kV
